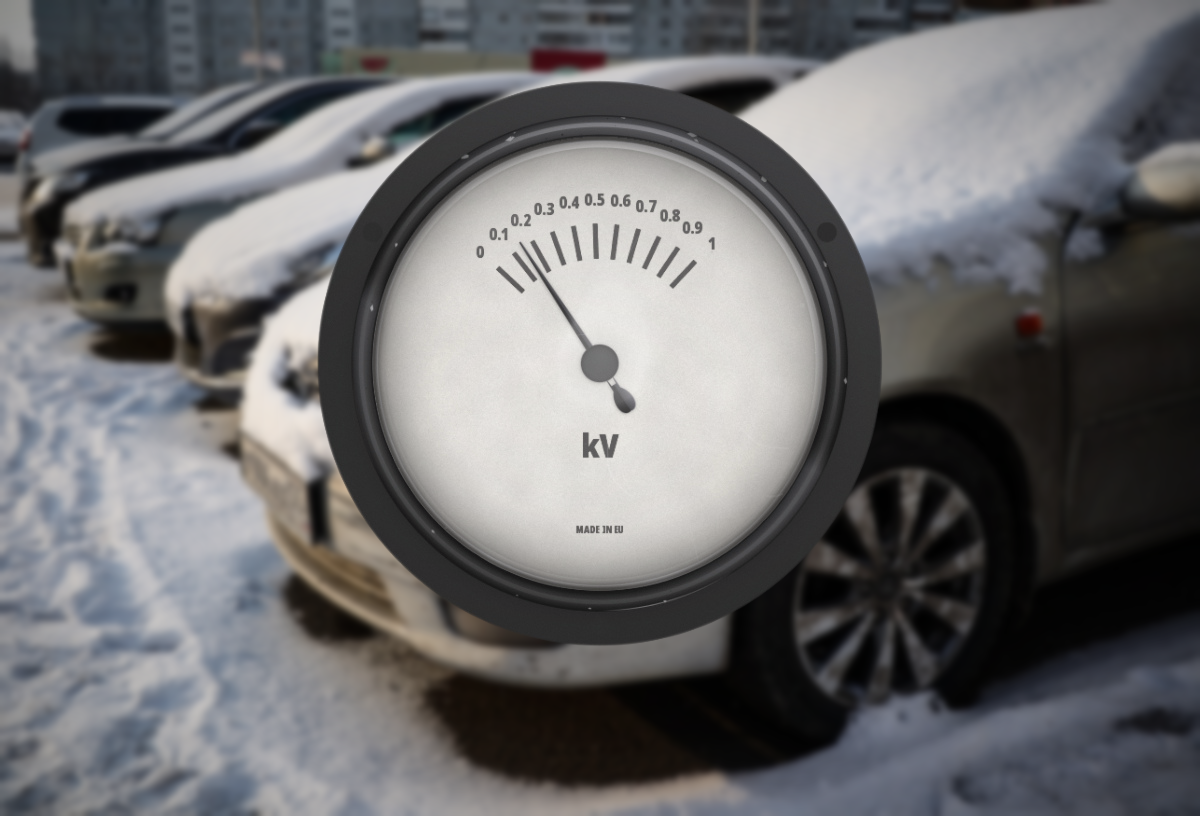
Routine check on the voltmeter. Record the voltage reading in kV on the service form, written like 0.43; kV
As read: 0.15; kV
